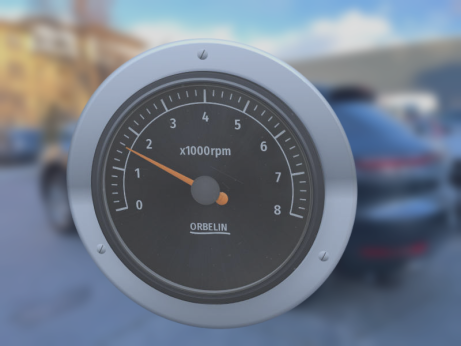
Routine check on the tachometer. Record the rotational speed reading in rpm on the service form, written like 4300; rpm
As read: 1600; rpm
